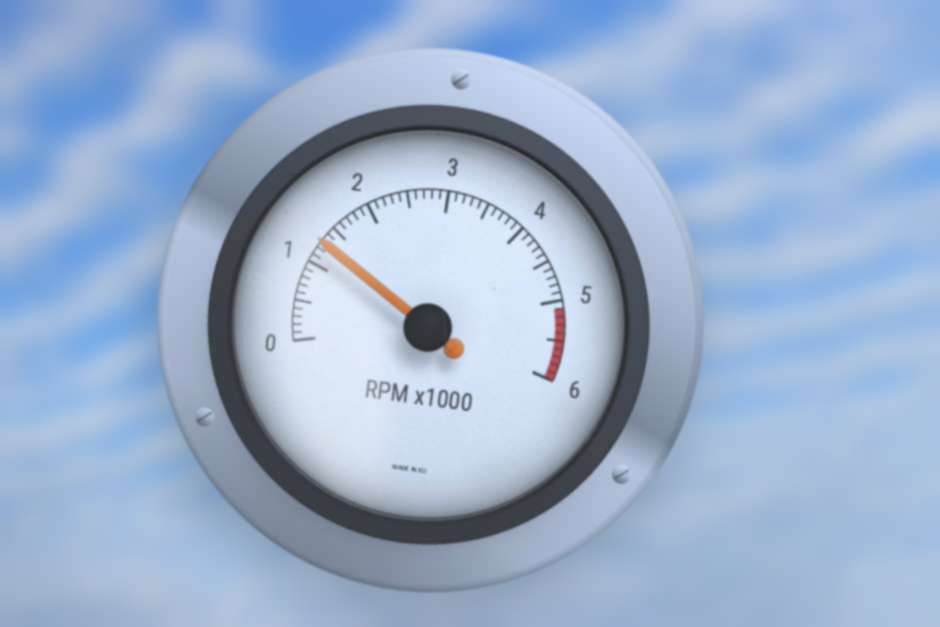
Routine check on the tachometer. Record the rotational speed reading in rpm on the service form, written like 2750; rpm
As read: 1300; rpm
